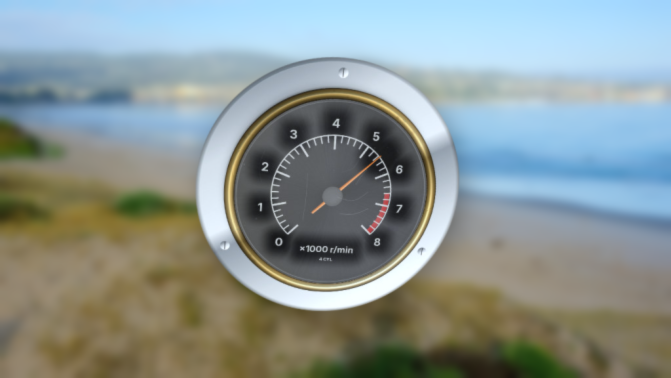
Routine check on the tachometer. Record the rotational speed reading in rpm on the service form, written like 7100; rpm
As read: 5400; rpm
